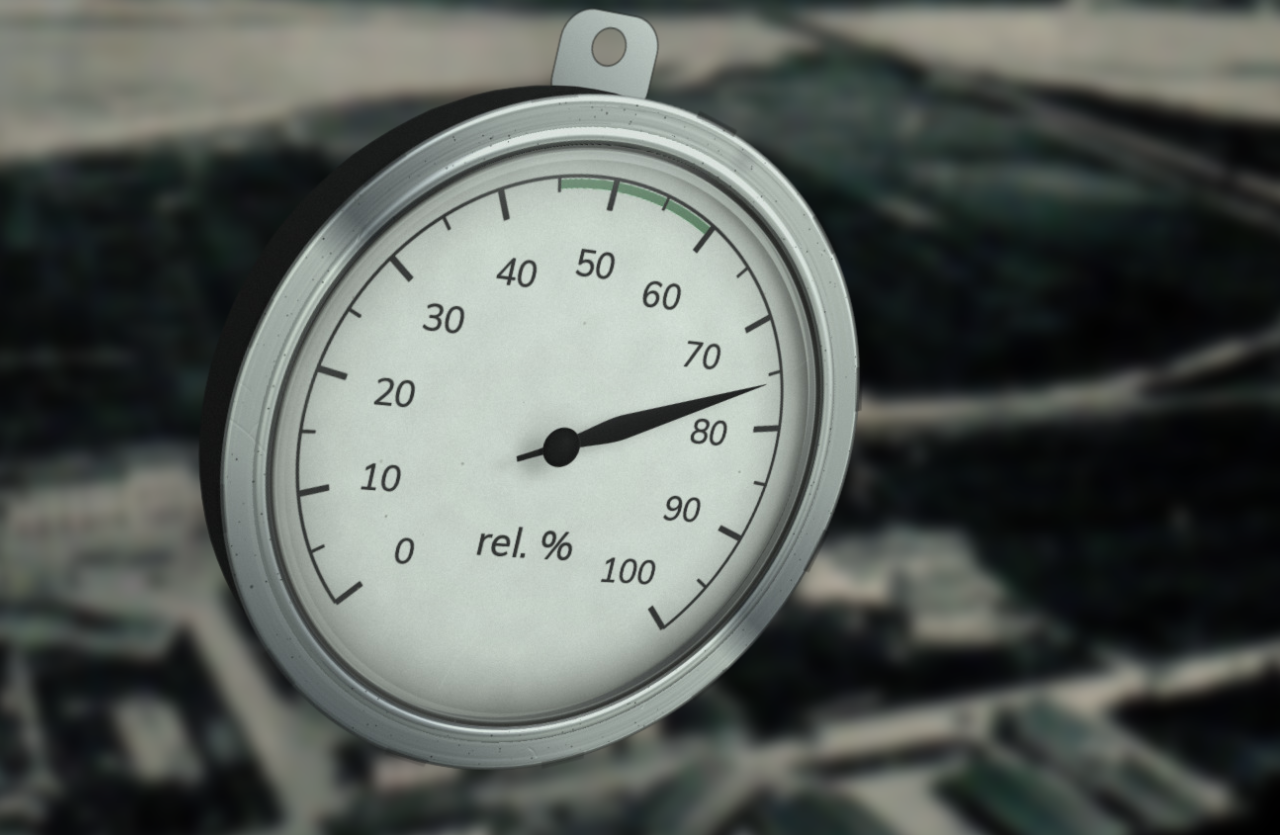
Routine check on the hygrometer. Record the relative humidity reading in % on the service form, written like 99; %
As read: 75; %
